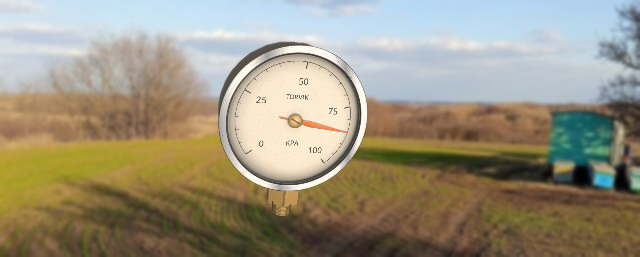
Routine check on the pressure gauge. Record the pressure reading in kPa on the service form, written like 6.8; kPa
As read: 85; kPa
